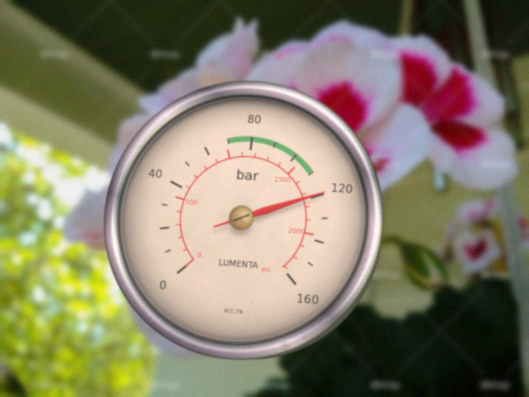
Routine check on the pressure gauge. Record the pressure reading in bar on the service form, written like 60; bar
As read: 120; bar
